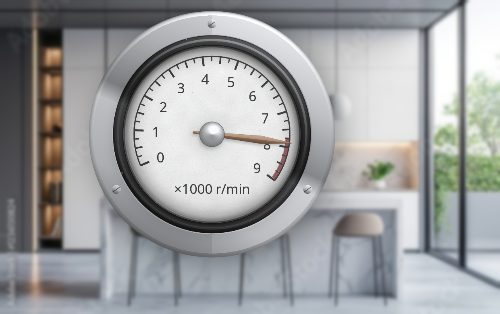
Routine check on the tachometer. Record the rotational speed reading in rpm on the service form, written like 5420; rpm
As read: 7875; rpm
